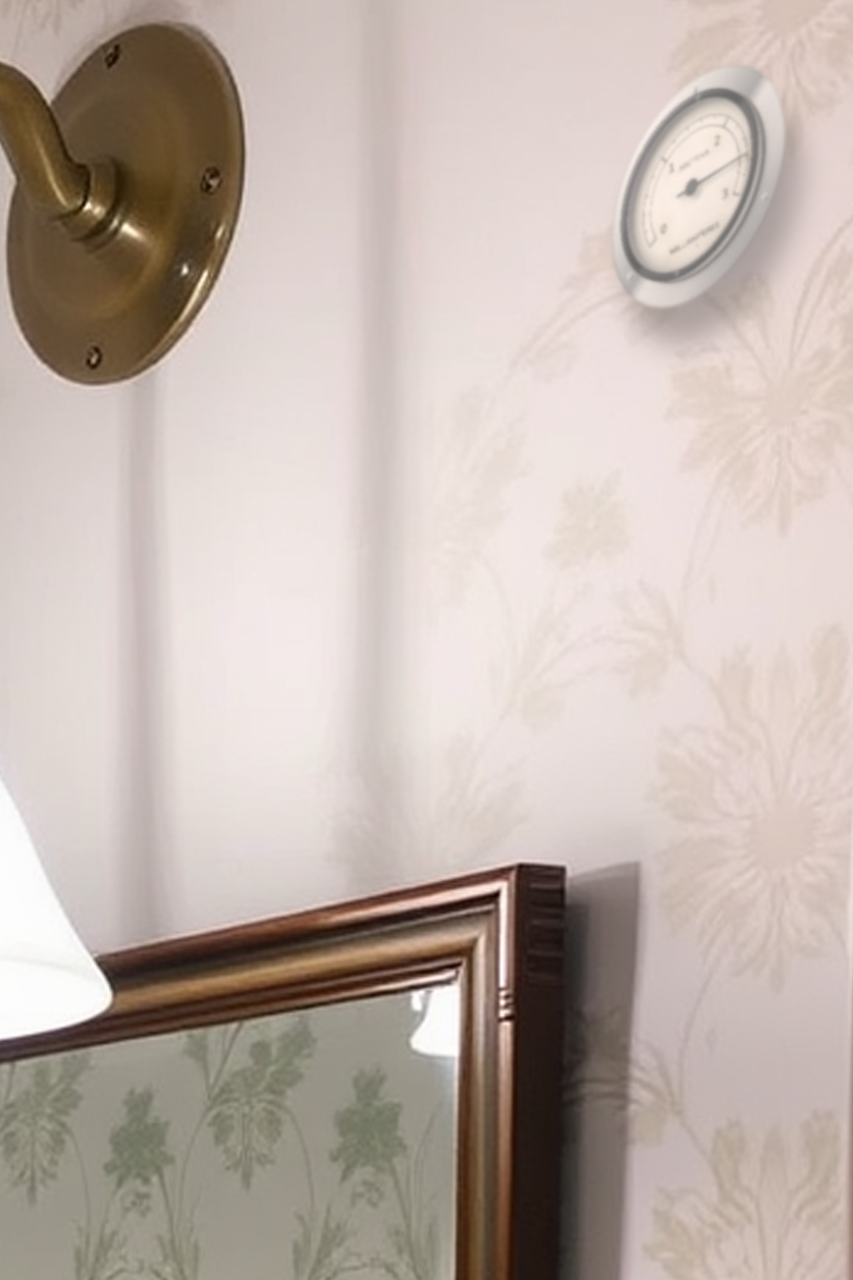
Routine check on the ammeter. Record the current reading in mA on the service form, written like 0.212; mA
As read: 2.6; mA
